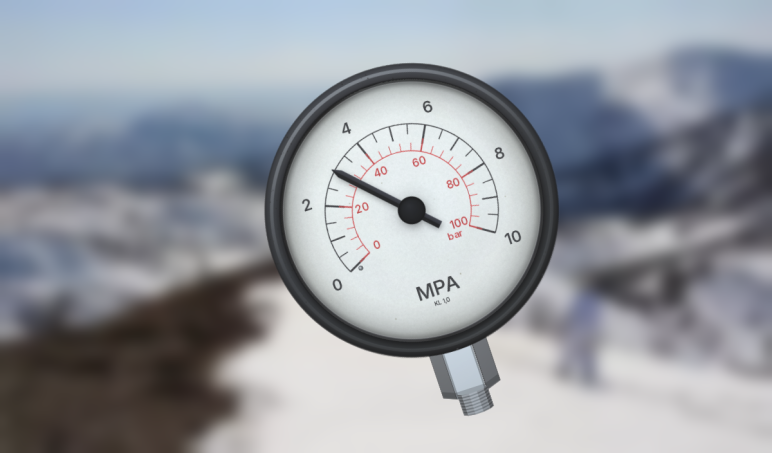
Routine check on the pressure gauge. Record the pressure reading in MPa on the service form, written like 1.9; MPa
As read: 3; MPa
